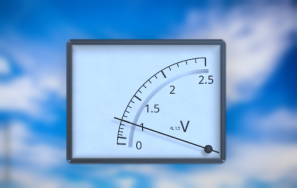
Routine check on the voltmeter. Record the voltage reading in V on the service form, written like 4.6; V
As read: 1; V
